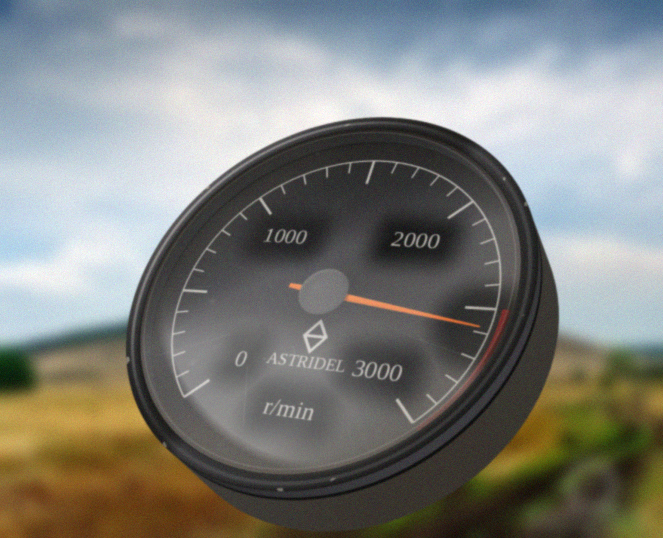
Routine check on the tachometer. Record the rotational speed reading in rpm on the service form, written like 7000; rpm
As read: 2600; rpm
